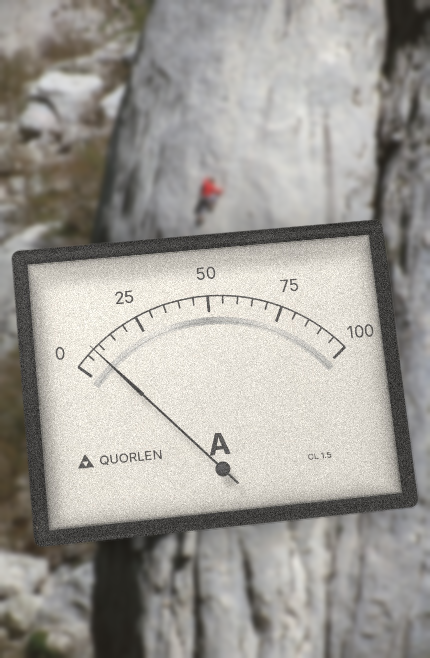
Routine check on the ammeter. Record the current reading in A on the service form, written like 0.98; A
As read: 7.5; A
